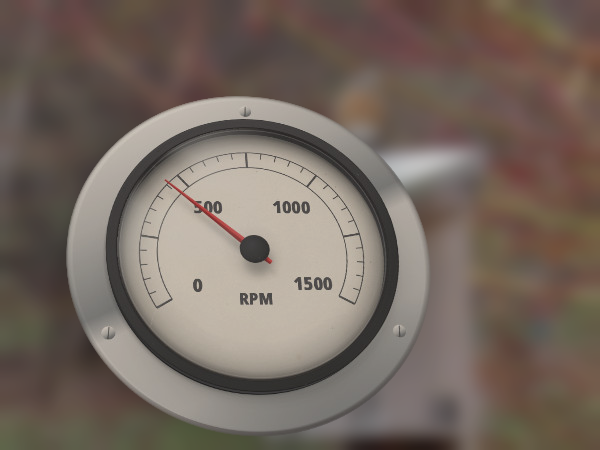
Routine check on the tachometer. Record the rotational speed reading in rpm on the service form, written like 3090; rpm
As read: 450; rpm
